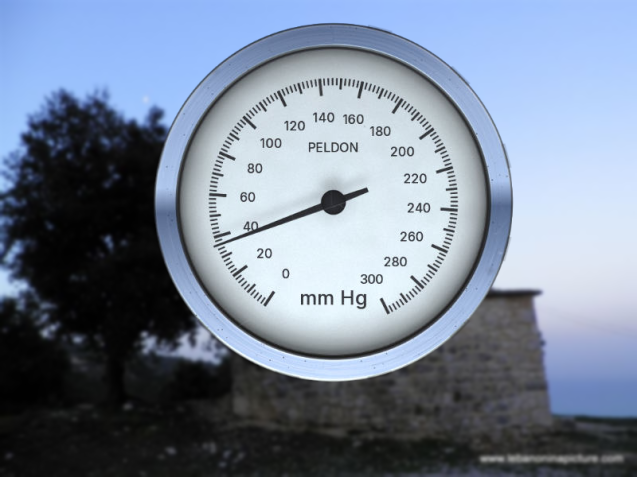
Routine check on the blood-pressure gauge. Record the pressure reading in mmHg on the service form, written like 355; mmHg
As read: 36; mmHg
